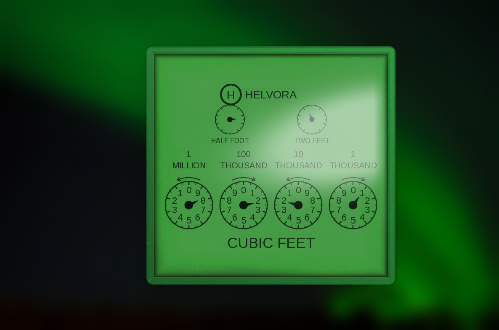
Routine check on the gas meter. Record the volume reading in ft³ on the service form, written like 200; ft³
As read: 822100; ft³
